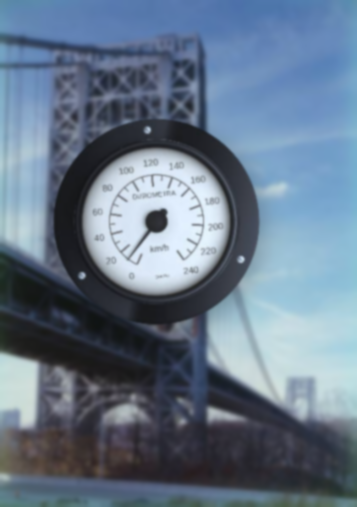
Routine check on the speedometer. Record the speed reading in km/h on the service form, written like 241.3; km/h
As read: 10; km/h
